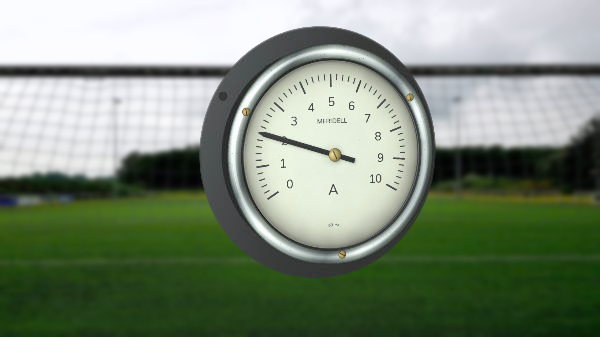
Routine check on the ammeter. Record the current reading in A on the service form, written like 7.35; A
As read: 2; A
